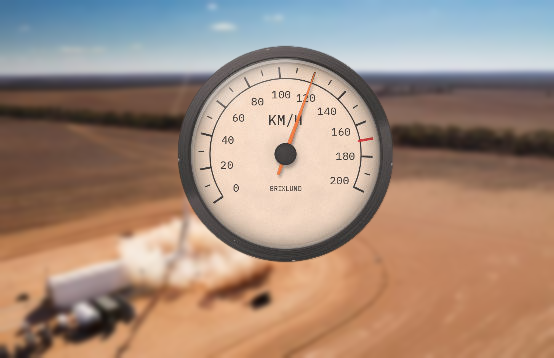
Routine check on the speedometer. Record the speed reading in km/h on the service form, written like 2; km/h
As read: 120; km/h
